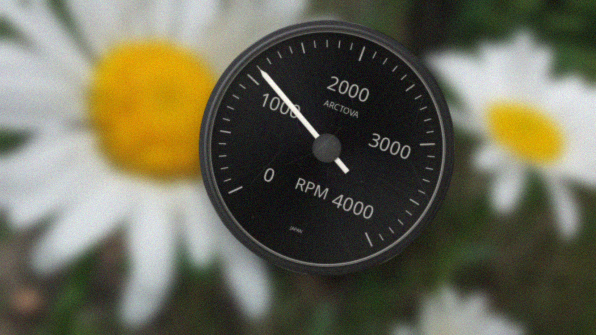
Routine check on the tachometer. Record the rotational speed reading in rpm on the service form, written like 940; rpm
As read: 1100; rpm
